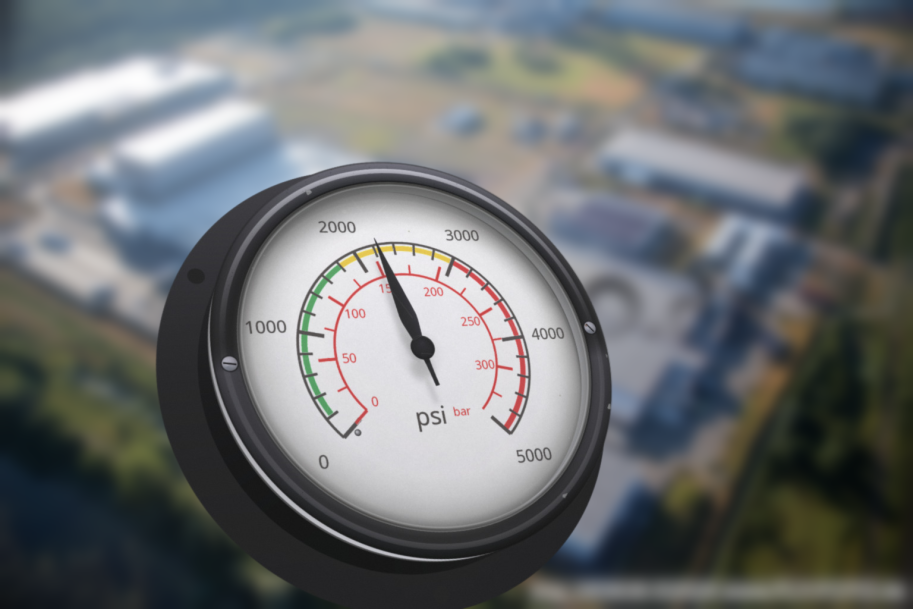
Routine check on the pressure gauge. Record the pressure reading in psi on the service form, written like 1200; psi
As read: 2200; psi
